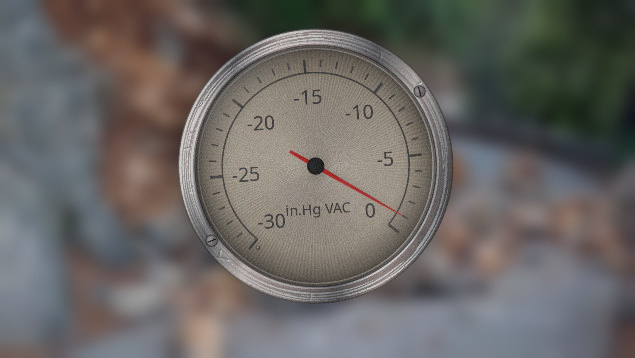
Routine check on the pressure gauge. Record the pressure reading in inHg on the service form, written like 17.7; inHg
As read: -1; inHg
